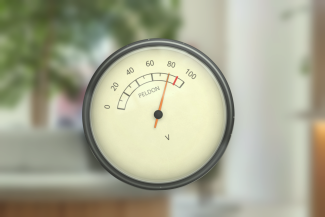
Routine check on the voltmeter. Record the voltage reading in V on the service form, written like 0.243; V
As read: 80; V
